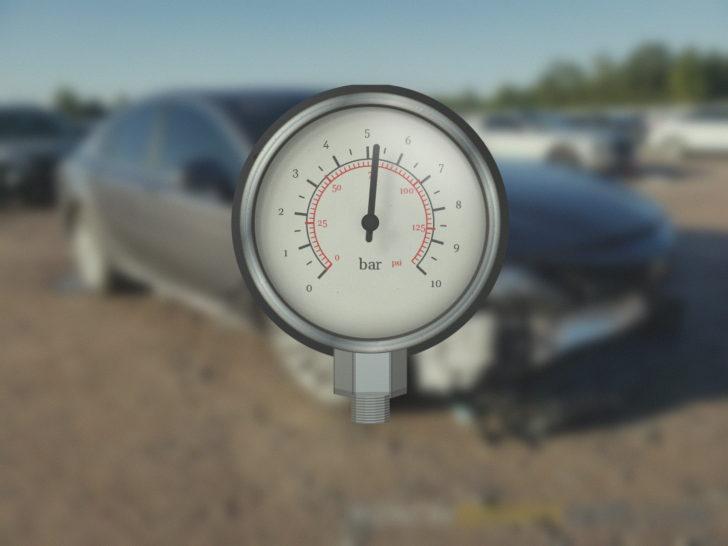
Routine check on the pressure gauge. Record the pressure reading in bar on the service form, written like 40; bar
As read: 5.25; bar
